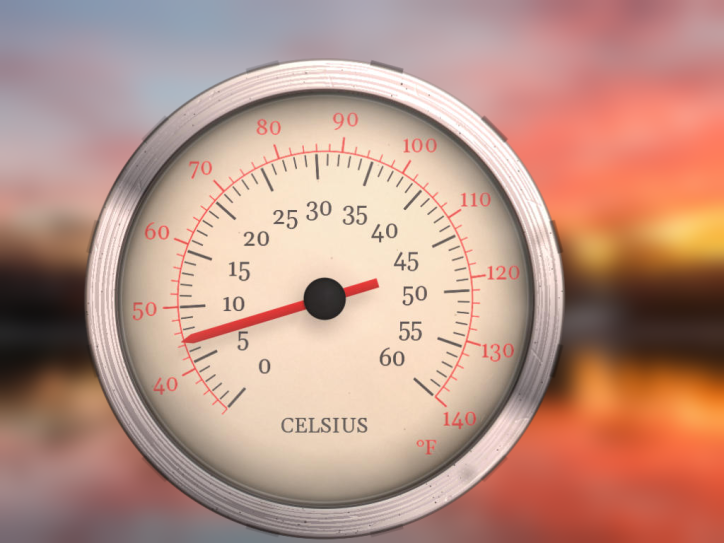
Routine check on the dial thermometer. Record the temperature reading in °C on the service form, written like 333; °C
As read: 7; °C
